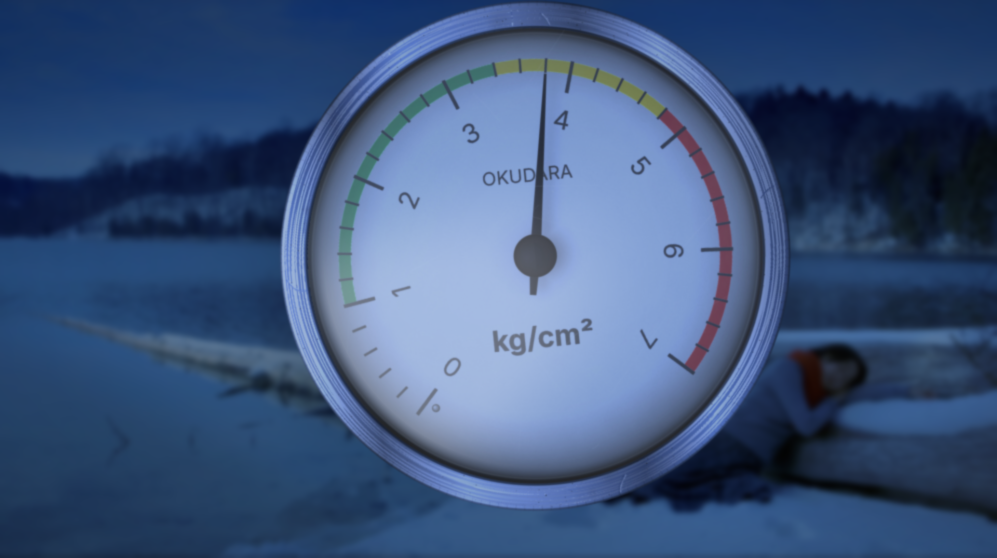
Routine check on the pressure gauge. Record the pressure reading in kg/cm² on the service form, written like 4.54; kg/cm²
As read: 3.8; kg/cm²
